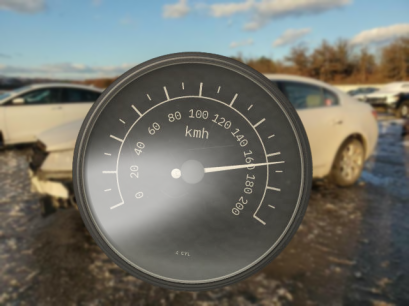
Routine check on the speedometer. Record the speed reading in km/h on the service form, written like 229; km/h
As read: 165; km/h
